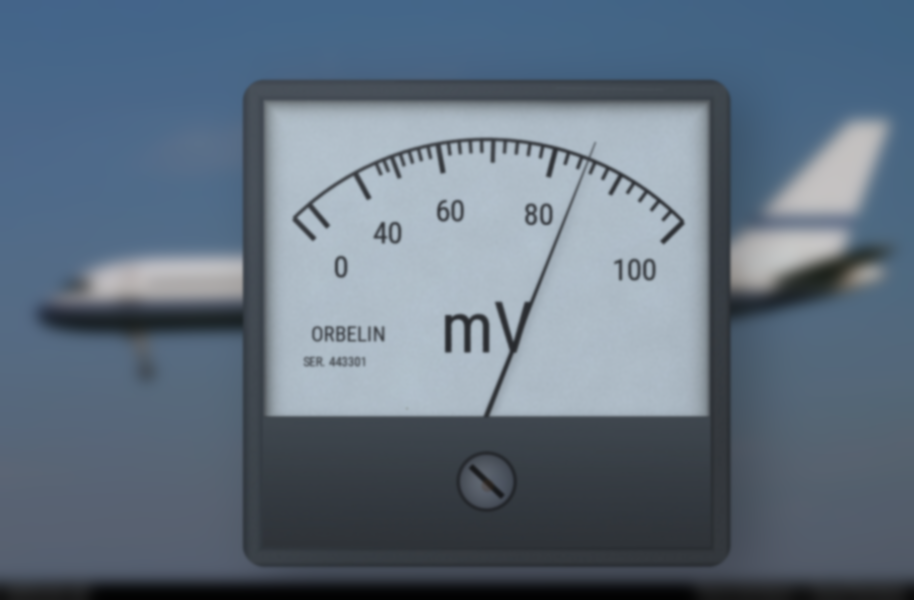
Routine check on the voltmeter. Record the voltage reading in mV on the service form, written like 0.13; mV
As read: 85; mV
